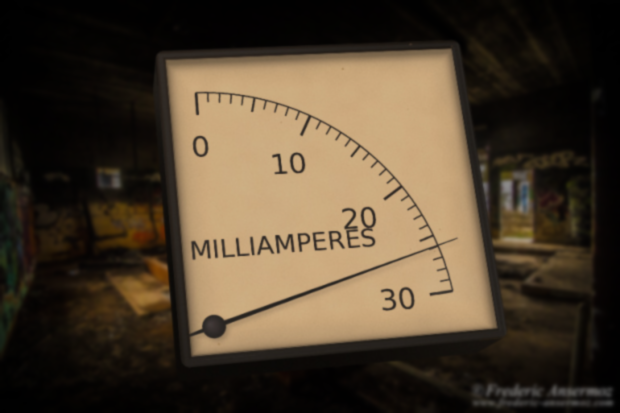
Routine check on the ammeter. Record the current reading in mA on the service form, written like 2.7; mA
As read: 26; mA
